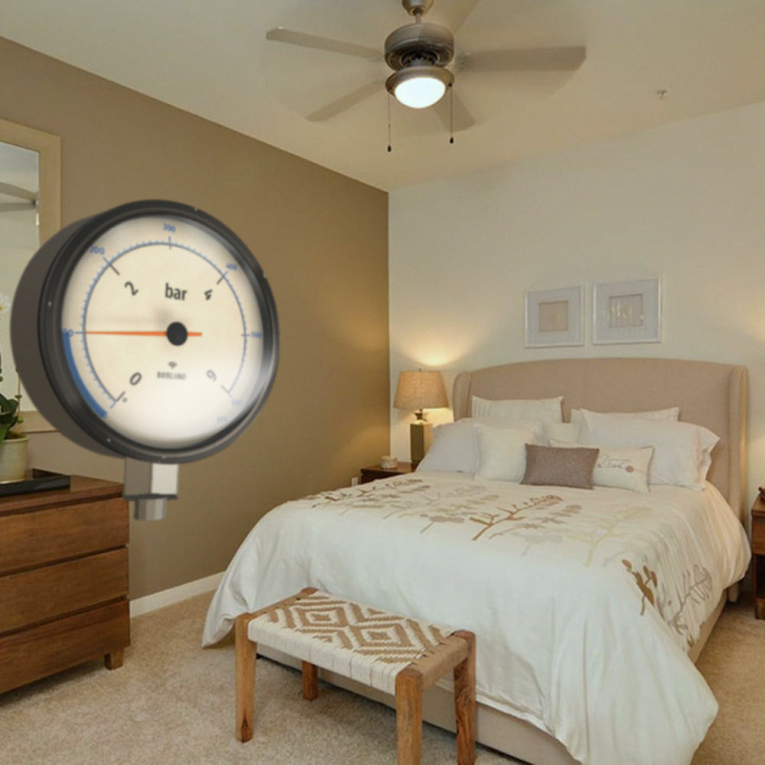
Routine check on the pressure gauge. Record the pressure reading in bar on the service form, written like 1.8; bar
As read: 1; bar
